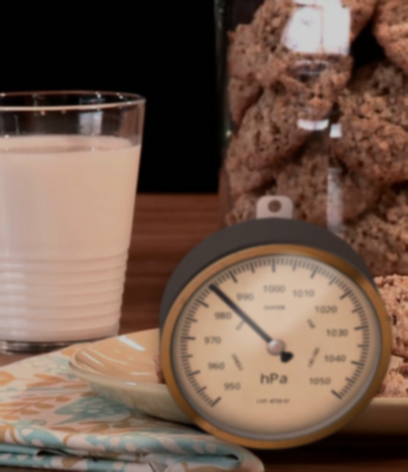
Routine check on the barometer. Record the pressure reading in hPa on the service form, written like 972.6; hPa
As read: 985; hPa
